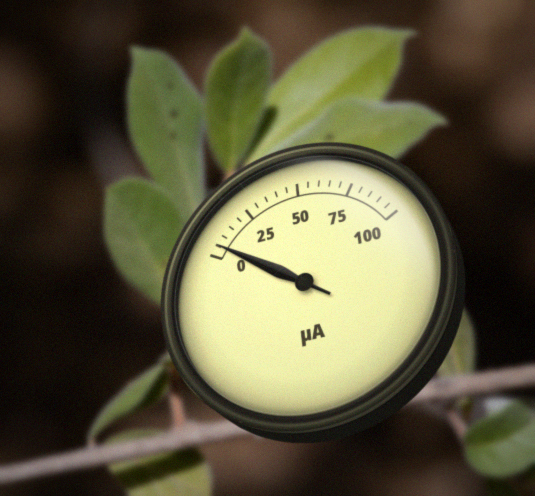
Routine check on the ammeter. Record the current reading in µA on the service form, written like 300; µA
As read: 5; µA
